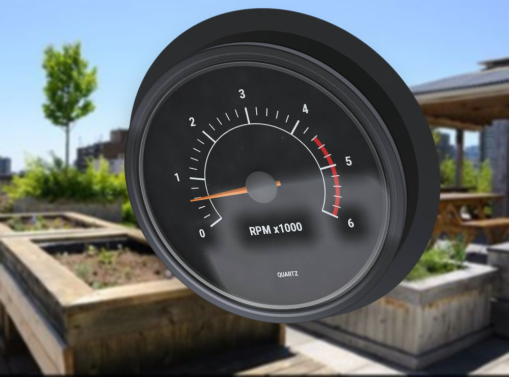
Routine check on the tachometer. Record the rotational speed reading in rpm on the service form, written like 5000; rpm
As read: 600; rpm
